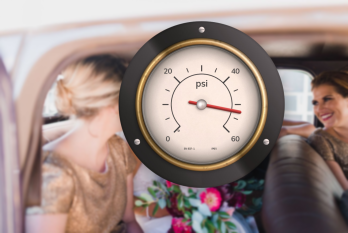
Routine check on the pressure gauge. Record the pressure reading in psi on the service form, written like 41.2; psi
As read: 52.5; psi
